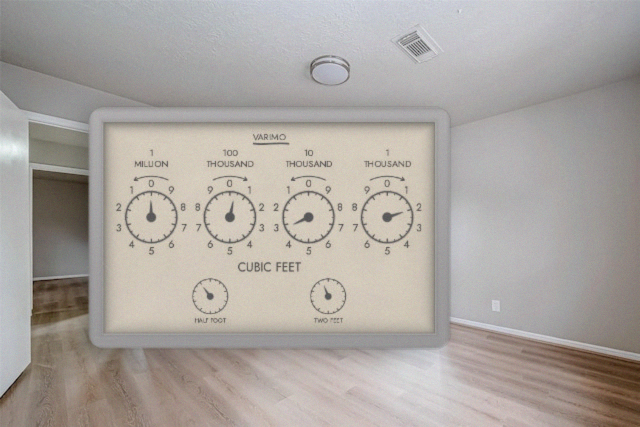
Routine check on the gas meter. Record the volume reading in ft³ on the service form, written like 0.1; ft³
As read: 3200; ft³
